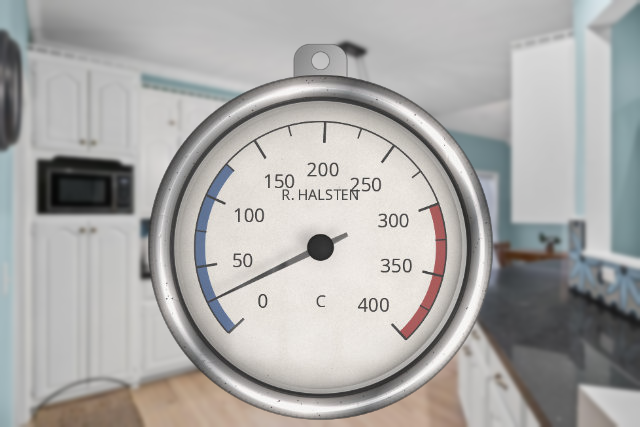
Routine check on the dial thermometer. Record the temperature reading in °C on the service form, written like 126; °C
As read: 25; °C
